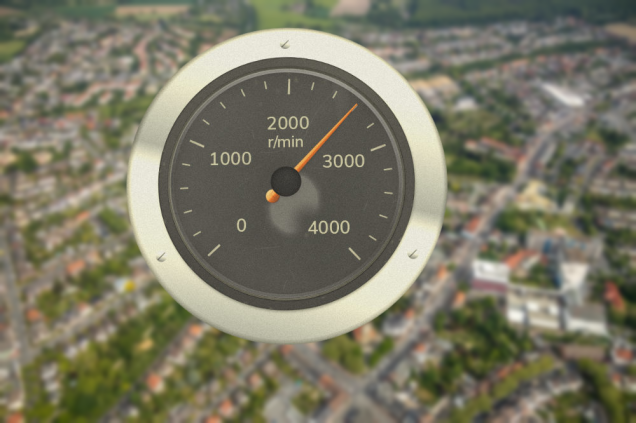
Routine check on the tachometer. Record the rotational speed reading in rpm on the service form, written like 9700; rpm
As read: 2600; rpm
